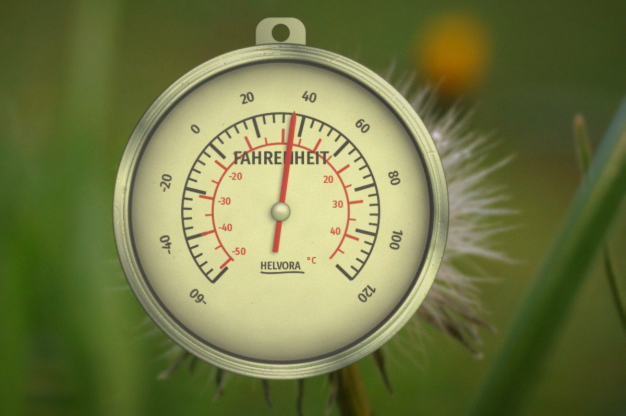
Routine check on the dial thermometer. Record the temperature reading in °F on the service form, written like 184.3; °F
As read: 36; °F
